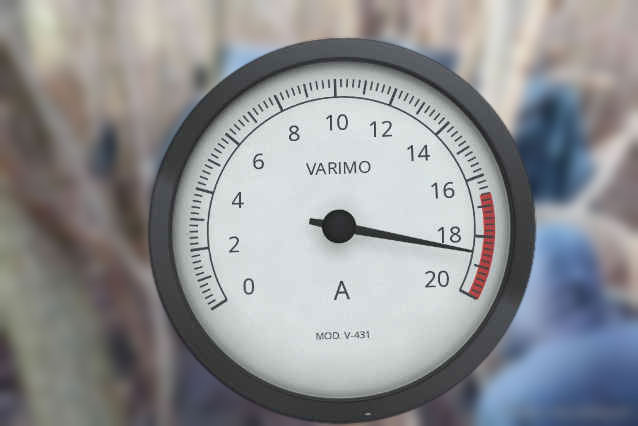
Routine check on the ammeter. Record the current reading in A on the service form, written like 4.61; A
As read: 18.6; A
